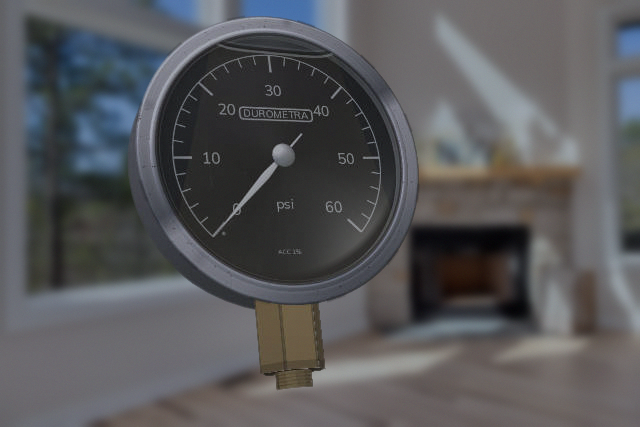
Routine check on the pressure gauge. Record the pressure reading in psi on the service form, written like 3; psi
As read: 0; psi
